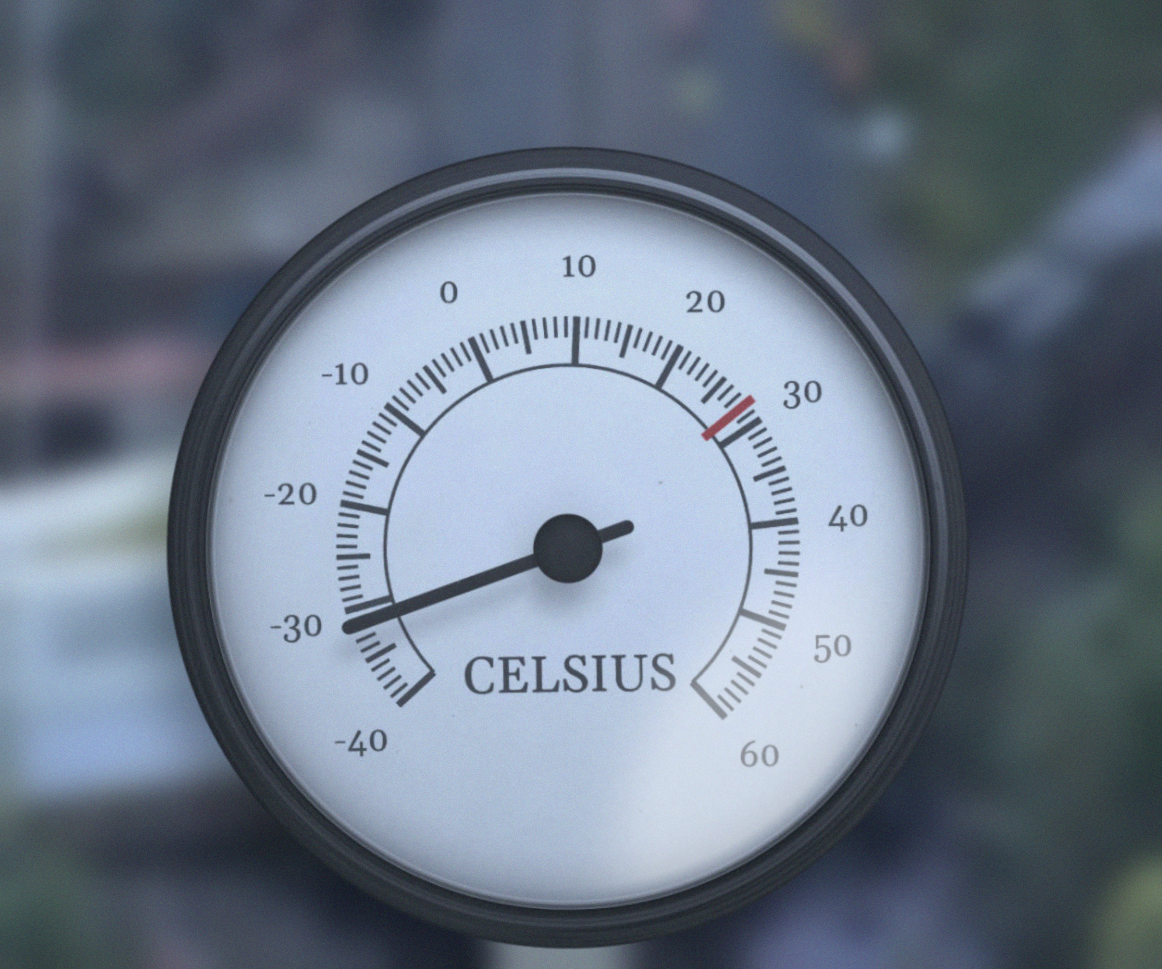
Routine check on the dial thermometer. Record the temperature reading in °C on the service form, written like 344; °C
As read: -31.5; °C
